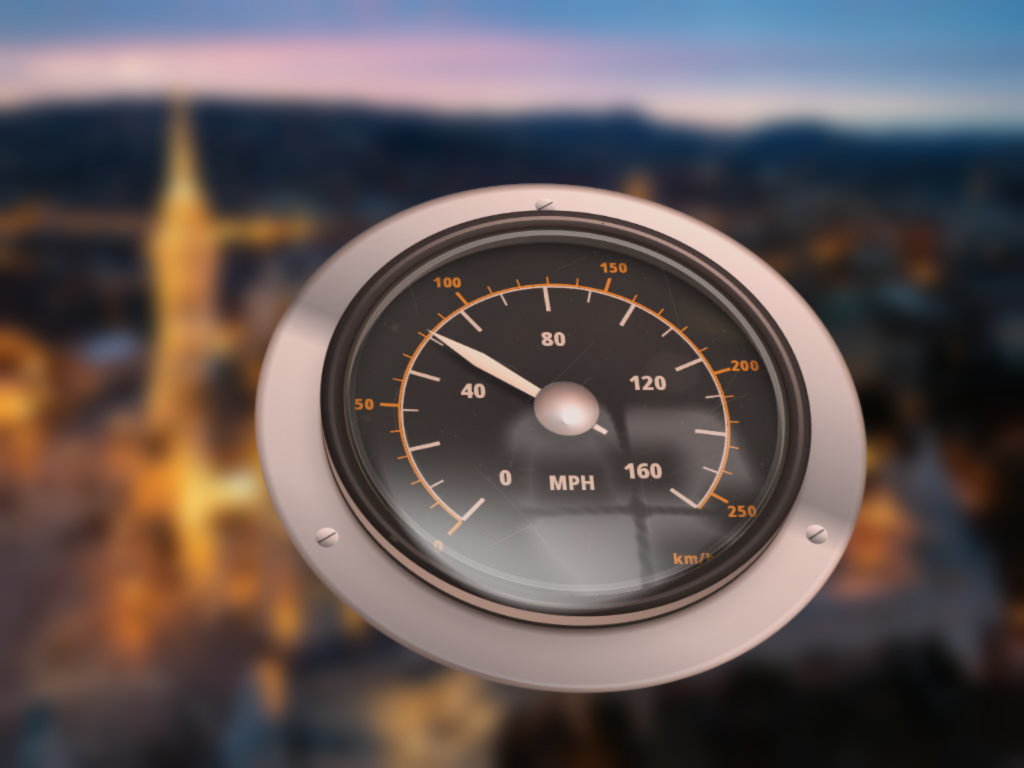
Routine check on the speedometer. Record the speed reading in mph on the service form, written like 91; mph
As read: 50; mph
